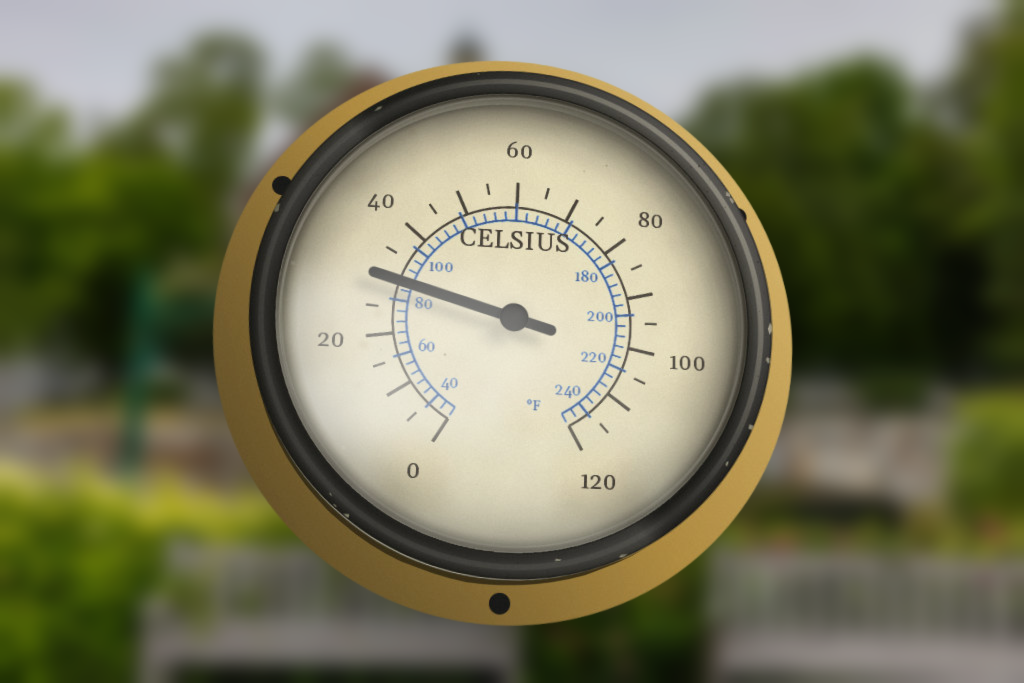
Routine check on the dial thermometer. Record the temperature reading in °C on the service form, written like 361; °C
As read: 30; °C
